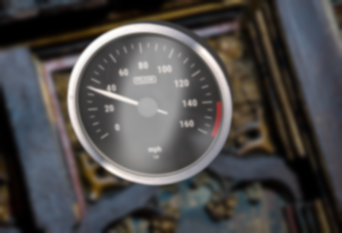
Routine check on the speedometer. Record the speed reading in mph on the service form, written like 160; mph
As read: 35; mph
